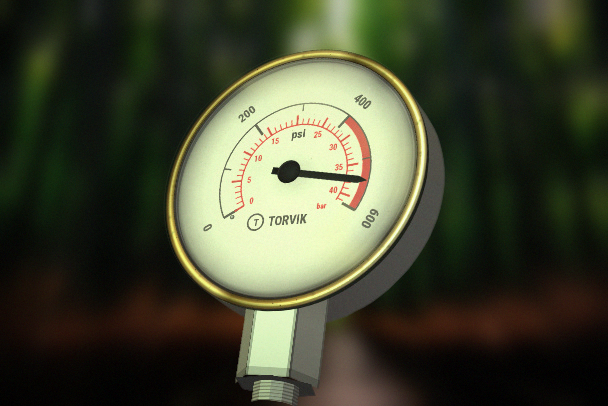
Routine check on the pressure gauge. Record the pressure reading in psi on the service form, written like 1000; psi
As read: 550; psi
